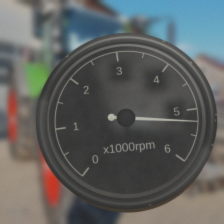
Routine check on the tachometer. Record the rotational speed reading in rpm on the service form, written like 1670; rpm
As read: 5250; rpm
